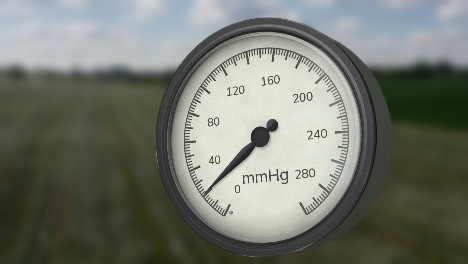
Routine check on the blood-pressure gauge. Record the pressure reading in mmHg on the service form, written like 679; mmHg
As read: 20; mmHg
